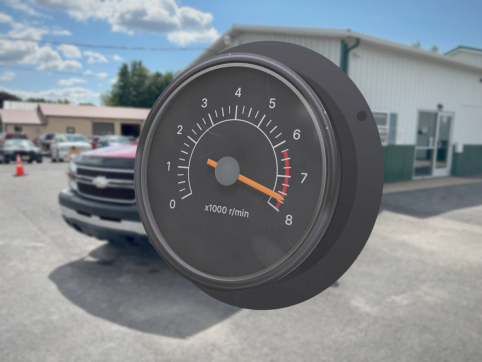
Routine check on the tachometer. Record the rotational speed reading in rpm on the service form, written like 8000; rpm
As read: 7625; rpm
